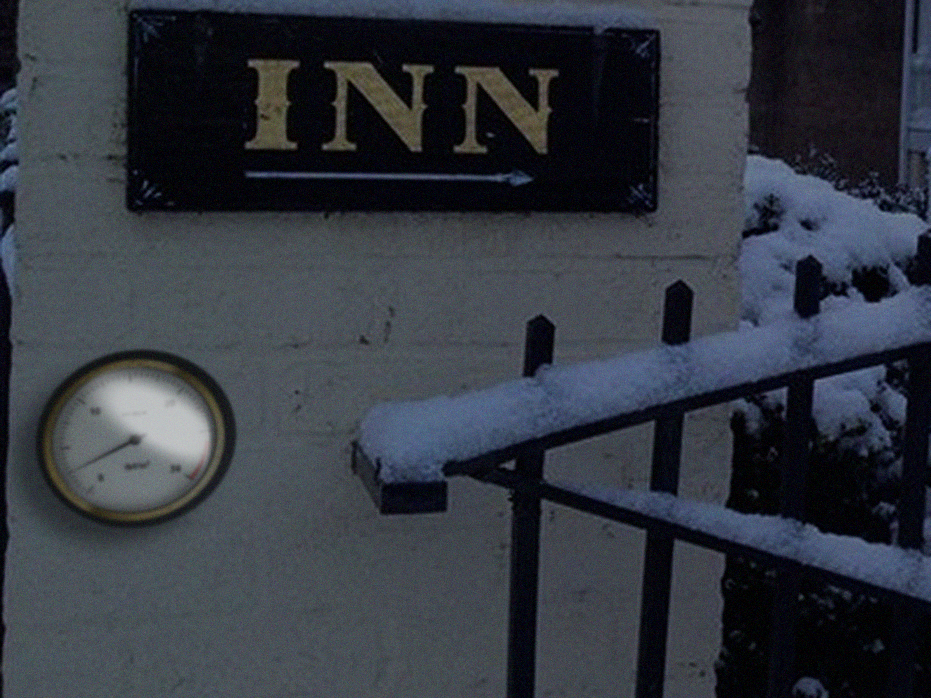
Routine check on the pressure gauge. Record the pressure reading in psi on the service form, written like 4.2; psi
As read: 2.5; psi
